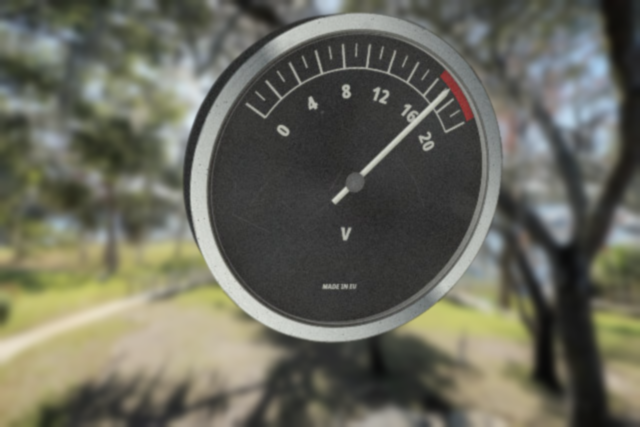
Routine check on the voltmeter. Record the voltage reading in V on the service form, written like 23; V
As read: 17; V
